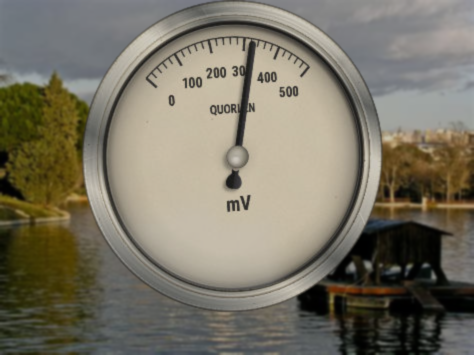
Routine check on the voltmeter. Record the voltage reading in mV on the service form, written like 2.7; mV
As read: 320; mV
